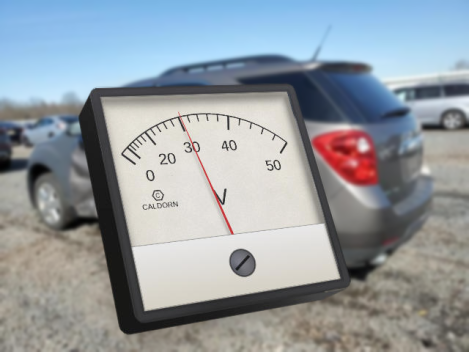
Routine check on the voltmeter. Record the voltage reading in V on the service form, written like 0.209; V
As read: 30; V
